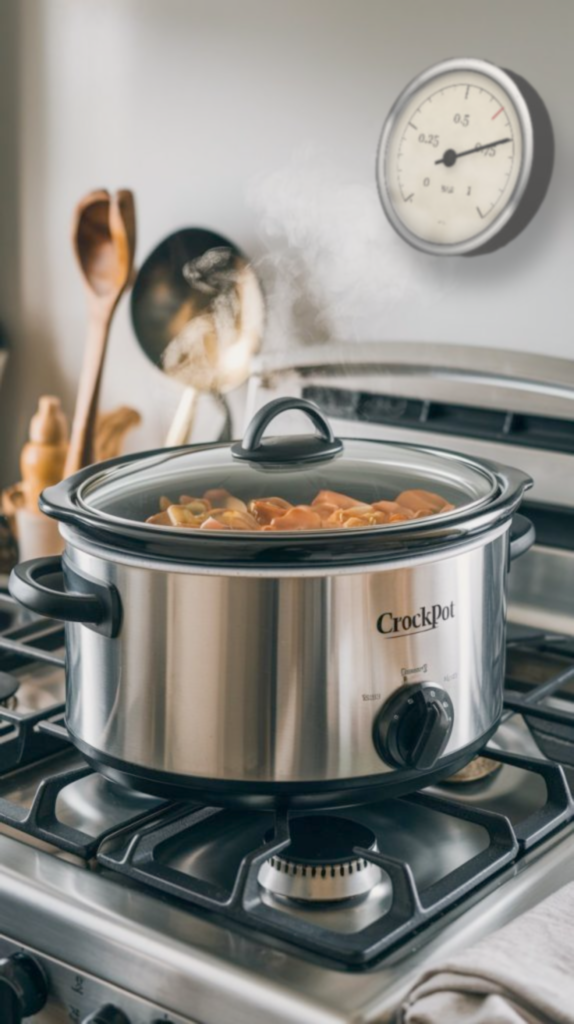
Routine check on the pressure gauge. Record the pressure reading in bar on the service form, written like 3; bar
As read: 0.75; bar
